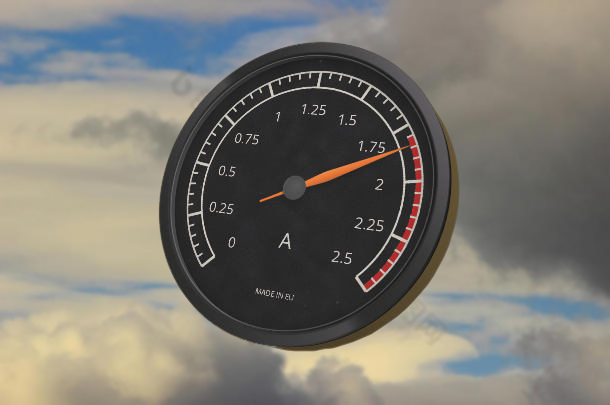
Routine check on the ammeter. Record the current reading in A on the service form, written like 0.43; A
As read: 1.85; A
